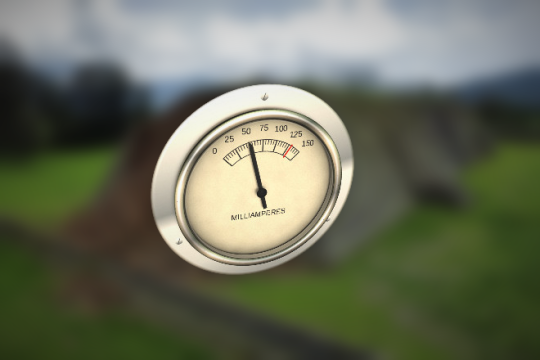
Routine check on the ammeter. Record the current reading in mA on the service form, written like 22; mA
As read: 50; mA
